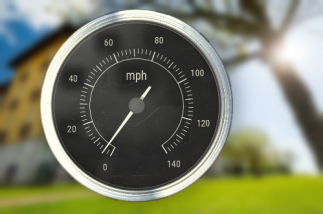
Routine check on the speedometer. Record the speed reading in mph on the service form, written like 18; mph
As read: 4; mph
